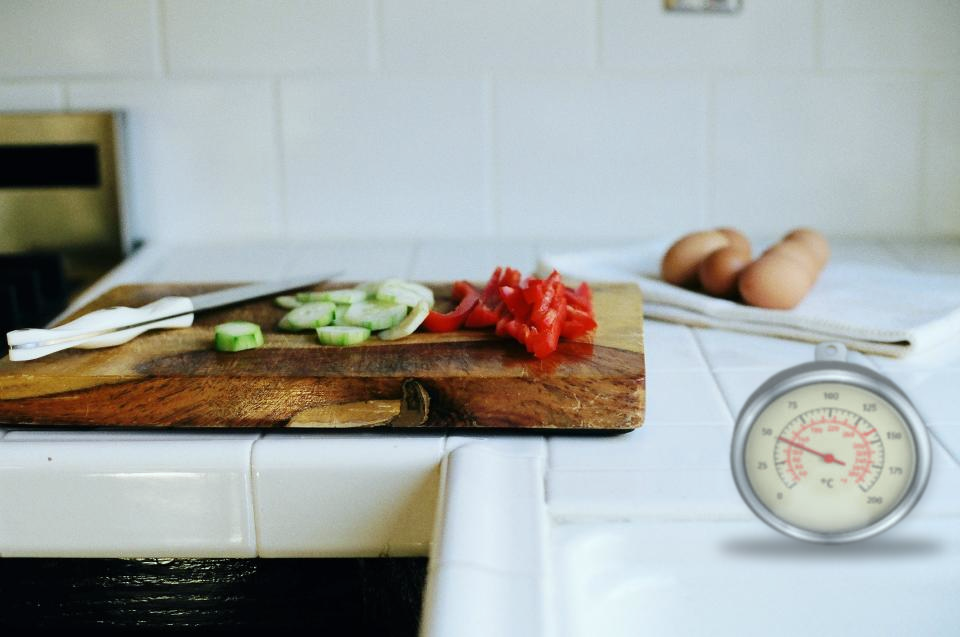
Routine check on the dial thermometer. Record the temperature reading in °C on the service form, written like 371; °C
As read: 50; °C
